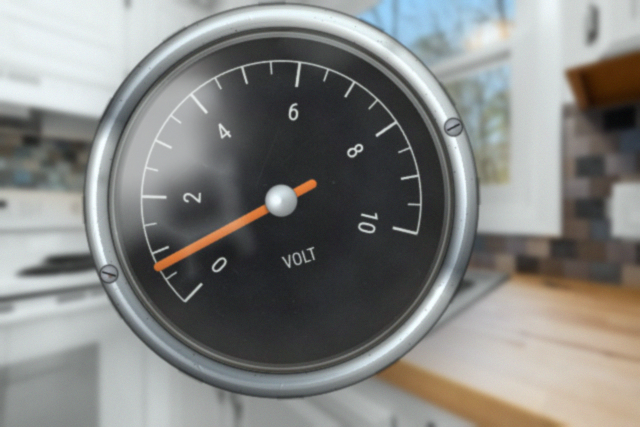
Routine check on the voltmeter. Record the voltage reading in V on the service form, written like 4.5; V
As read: 0.75; V
